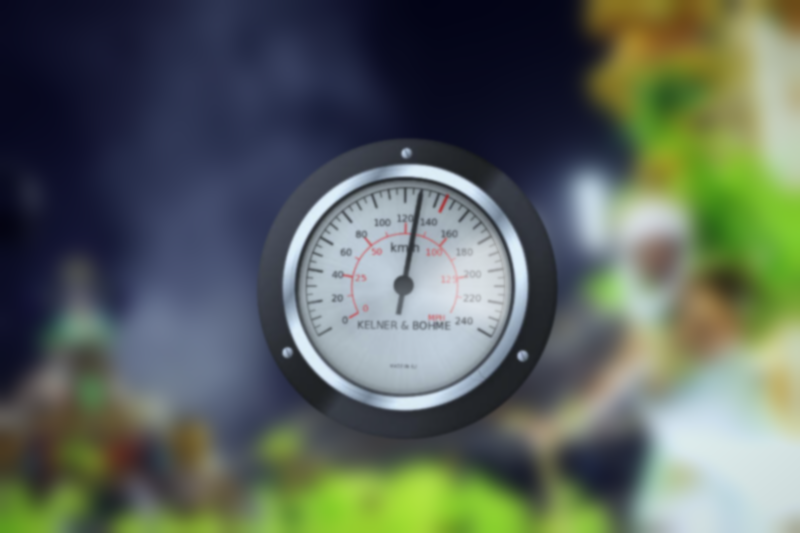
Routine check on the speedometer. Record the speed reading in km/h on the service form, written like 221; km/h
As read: 130; km/h
